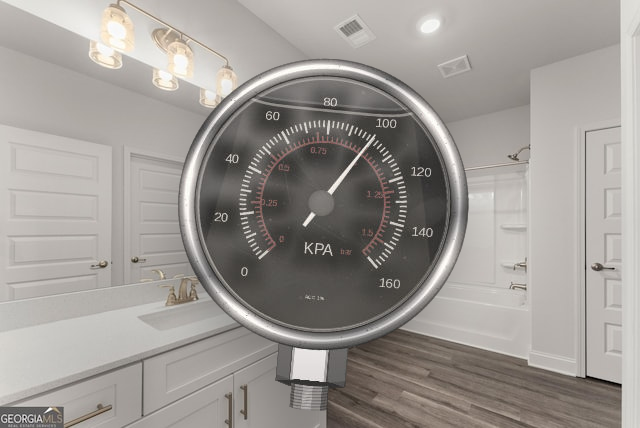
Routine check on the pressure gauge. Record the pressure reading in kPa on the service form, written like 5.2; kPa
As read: 100; kPa
